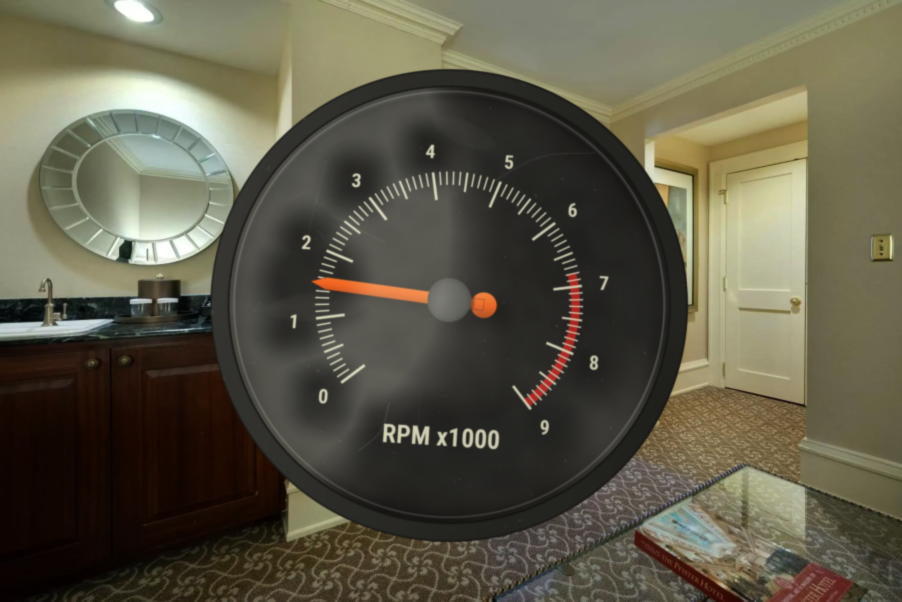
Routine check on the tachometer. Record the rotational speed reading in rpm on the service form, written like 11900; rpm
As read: 1500; rpm
